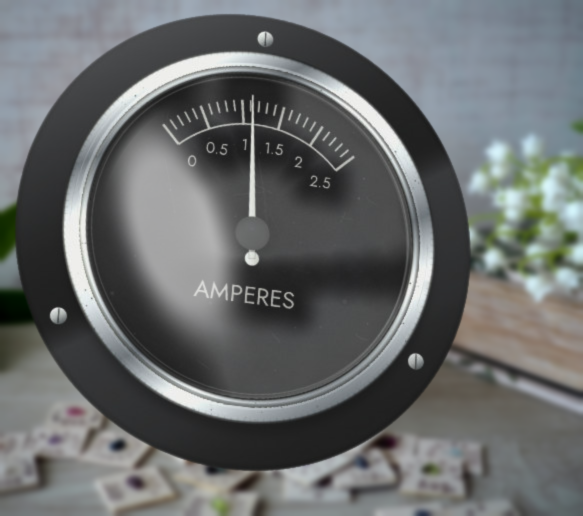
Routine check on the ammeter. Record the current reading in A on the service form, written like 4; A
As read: 1.1; A
